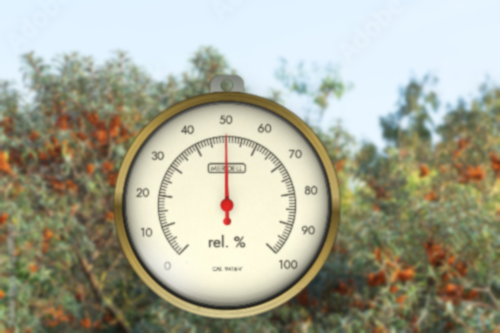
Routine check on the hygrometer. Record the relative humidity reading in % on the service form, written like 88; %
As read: 50; %
